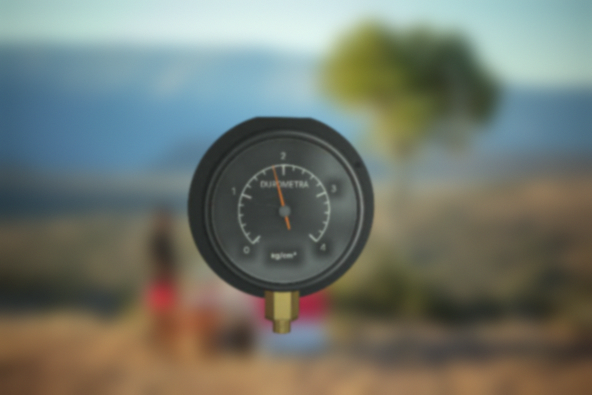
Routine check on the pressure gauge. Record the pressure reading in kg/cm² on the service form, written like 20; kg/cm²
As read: 1.8; kg/cm²
